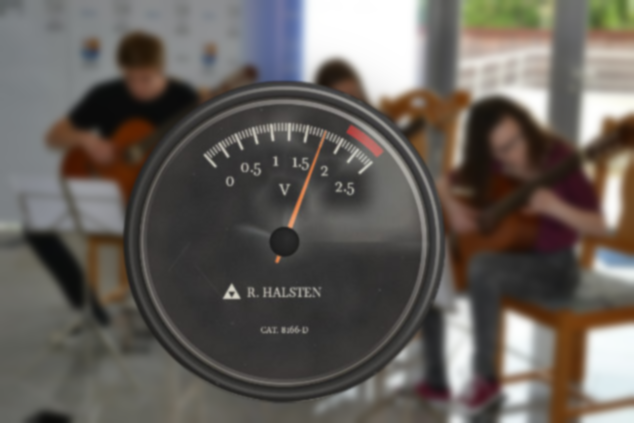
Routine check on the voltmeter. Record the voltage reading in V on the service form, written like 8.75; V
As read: 1.75; V
